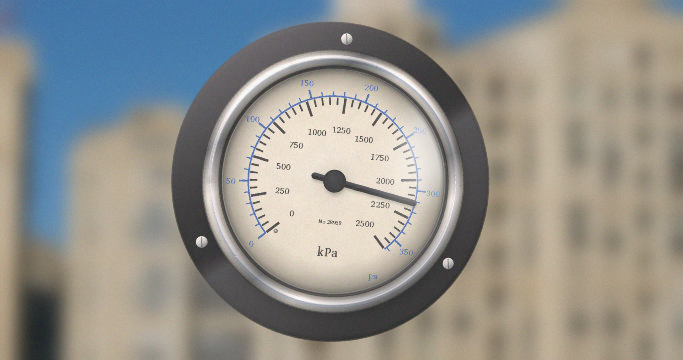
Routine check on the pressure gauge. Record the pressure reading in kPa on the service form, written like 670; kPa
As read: 2150; kPa
